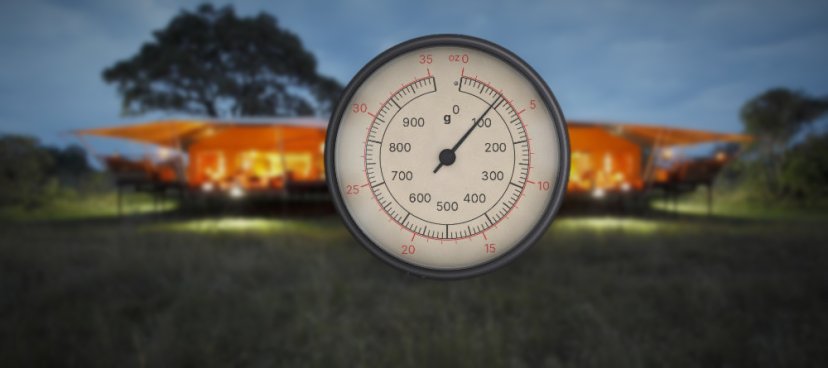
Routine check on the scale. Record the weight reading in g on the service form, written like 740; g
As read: 90; g
